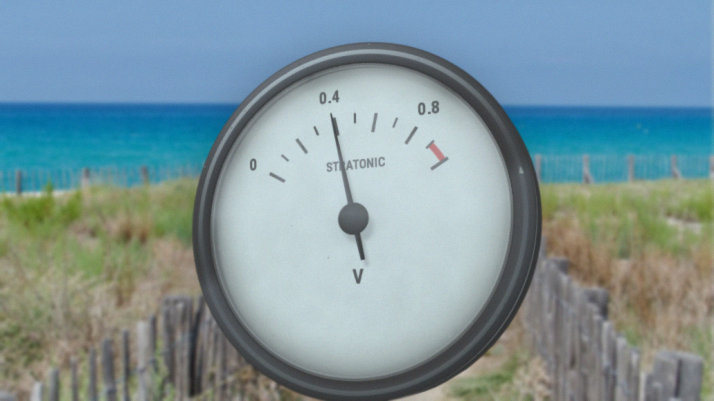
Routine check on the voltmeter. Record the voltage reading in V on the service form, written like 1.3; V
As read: 0.4; V
